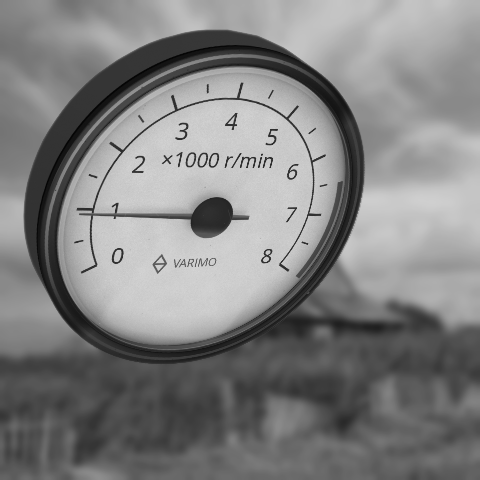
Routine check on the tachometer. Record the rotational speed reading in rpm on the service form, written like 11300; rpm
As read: 1000; rpm
